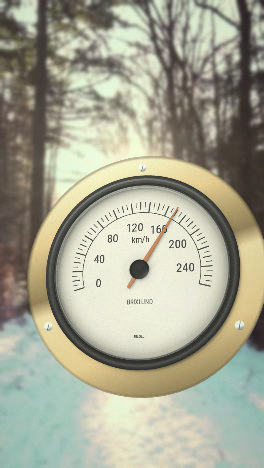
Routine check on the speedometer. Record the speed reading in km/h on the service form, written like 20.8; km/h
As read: 170; km/h
